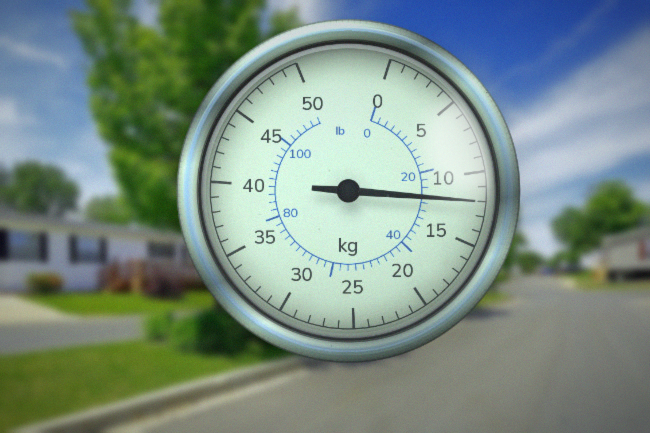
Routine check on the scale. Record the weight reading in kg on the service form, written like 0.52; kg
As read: 12; kg
